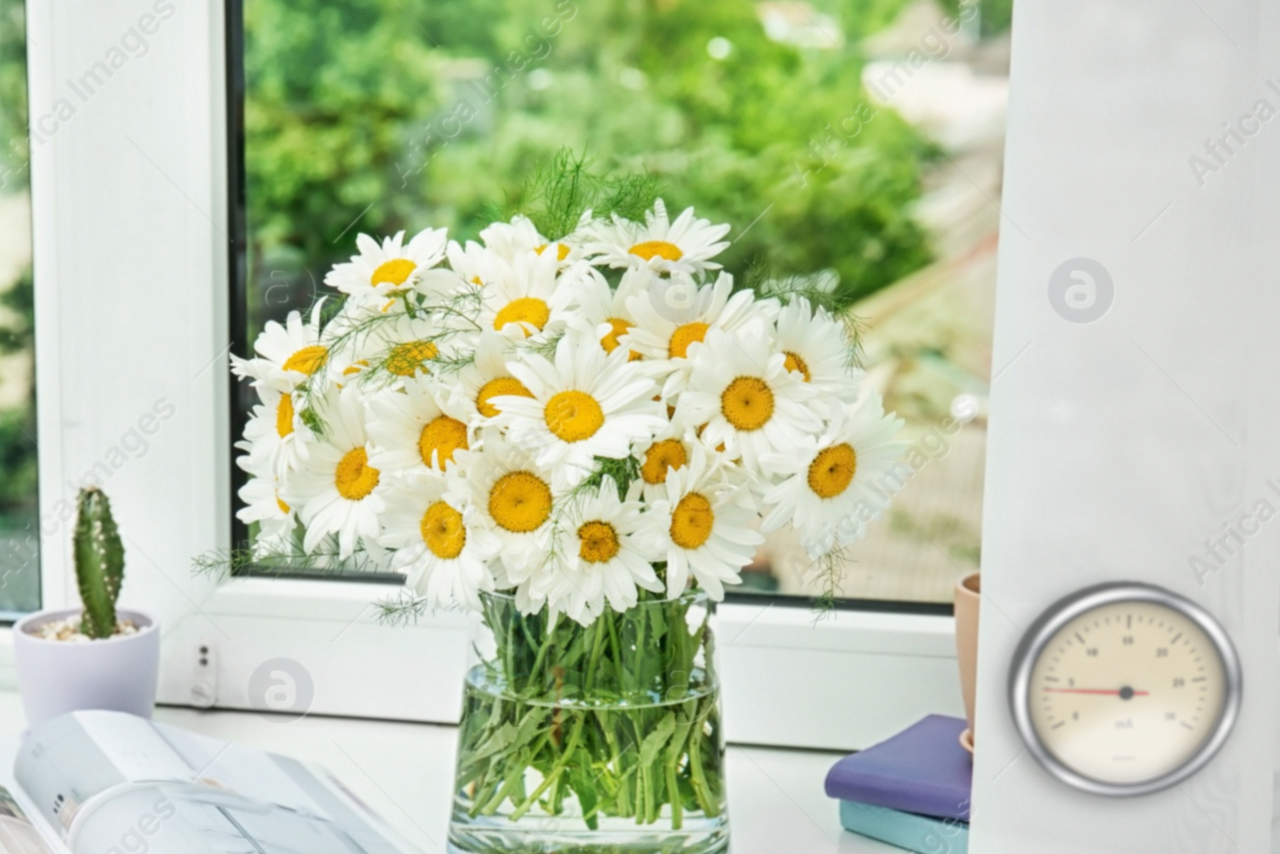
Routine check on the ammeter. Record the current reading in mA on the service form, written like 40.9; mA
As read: 4; mA
